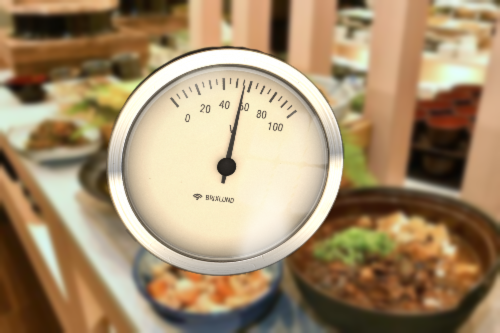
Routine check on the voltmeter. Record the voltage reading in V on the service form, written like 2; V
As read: 55; V
